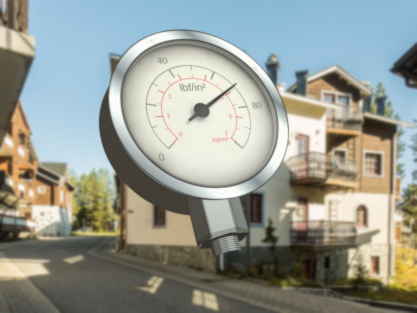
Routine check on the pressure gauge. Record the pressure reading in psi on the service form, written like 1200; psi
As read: 70; psi
